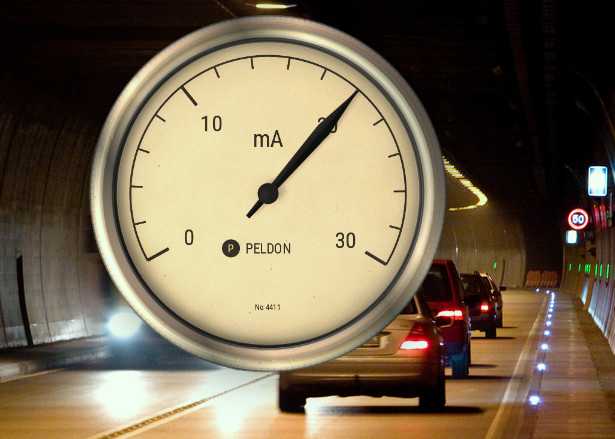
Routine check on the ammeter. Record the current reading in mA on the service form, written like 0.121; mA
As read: 20; mA
